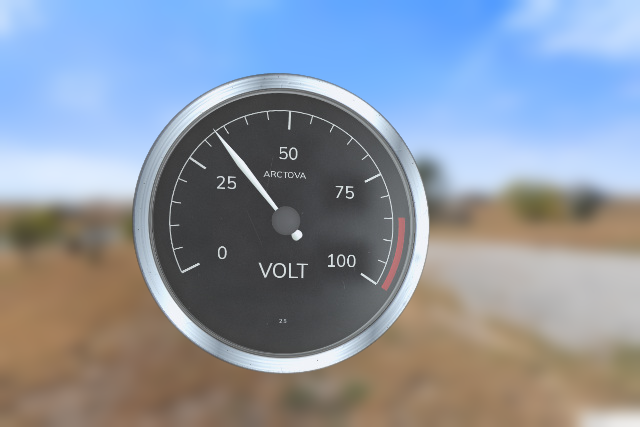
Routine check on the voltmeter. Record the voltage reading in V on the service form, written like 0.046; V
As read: 32.5; V
